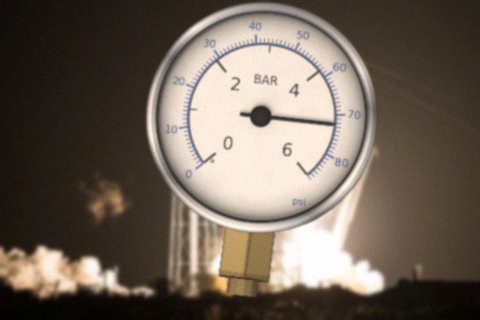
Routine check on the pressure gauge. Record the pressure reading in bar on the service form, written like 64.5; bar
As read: 5; bar
